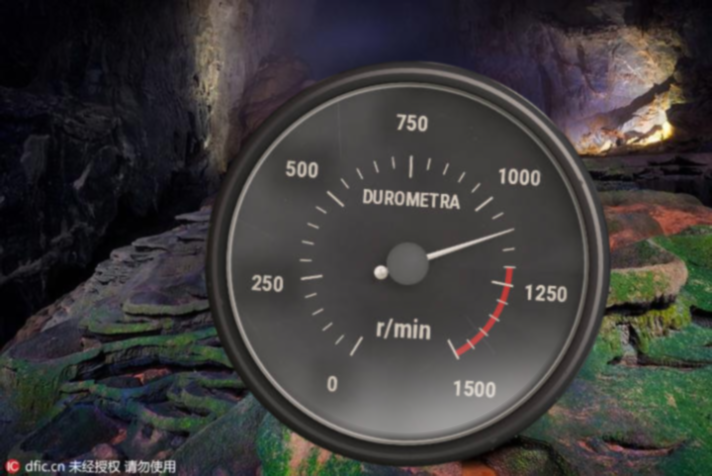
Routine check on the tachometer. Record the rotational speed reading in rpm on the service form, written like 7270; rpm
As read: 1100; rpm
